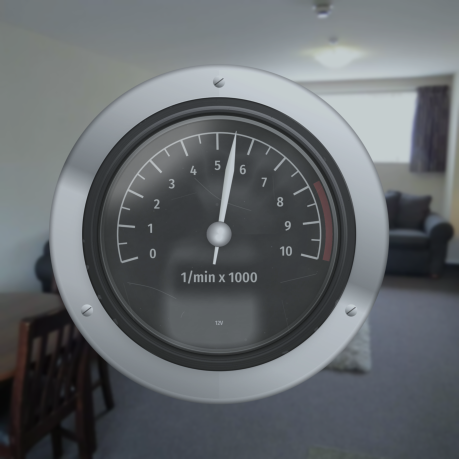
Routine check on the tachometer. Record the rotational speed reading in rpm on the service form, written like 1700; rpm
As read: 5500; rpm
